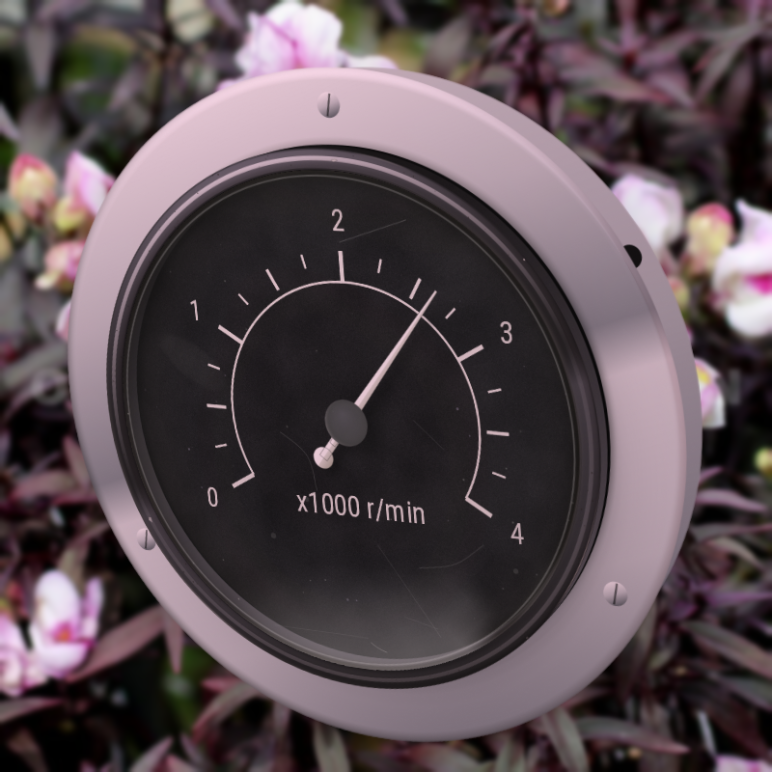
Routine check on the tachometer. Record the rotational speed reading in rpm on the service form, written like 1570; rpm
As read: 2625; rpm
